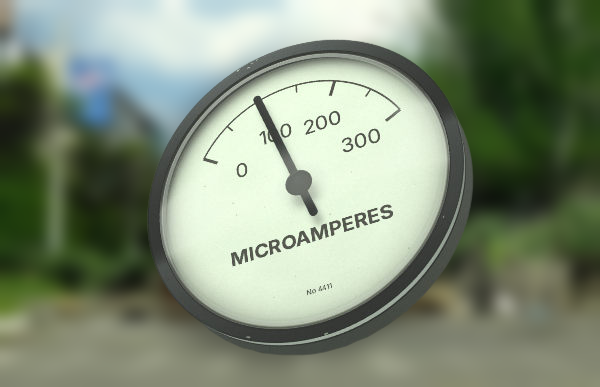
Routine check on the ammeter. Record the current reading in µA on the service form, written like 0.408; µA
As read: 100; µA
